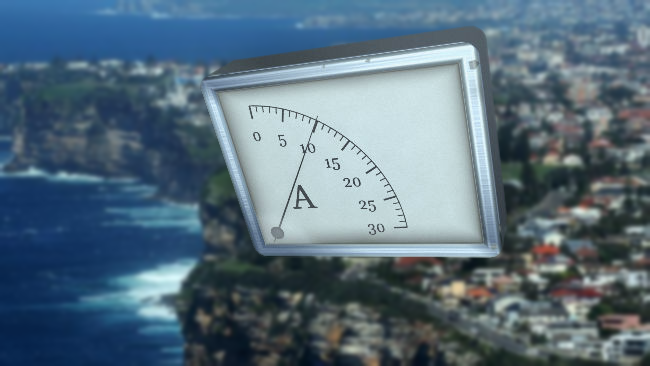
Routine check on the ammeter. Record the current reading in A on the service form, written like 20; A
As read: 10; A
